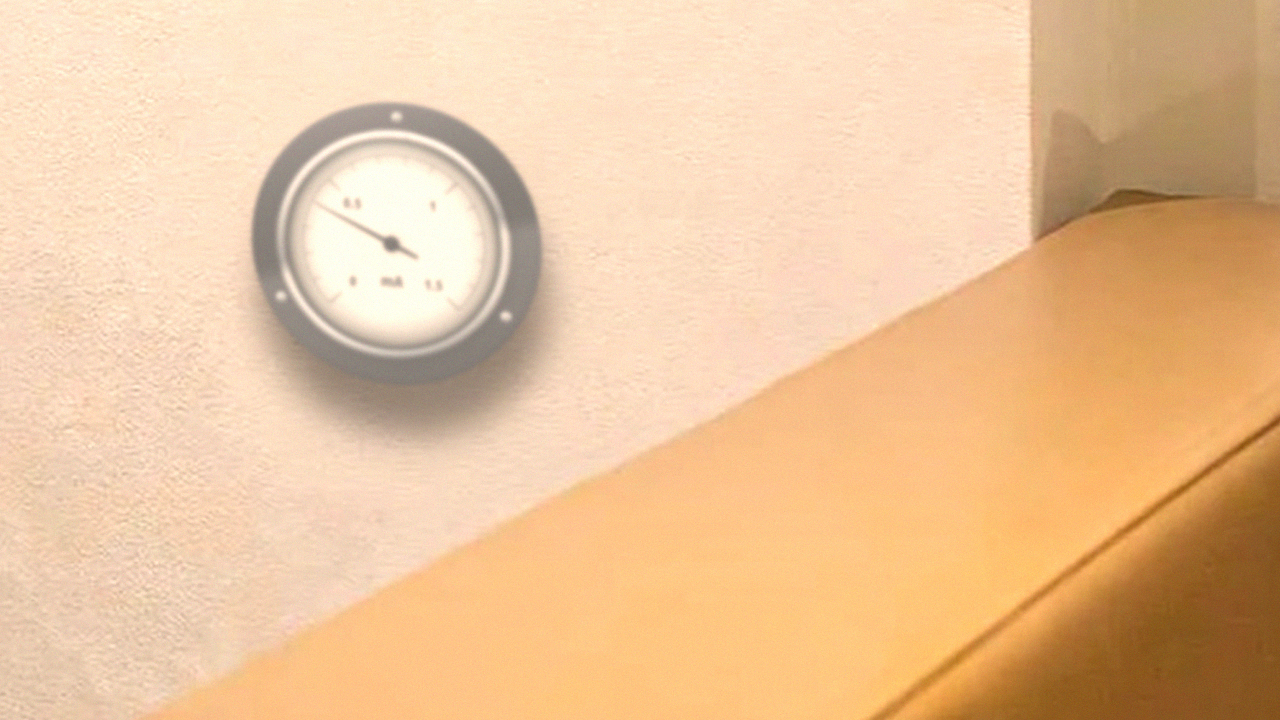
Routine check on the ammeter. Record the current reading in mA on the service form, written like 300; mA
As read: 0.4; mA
